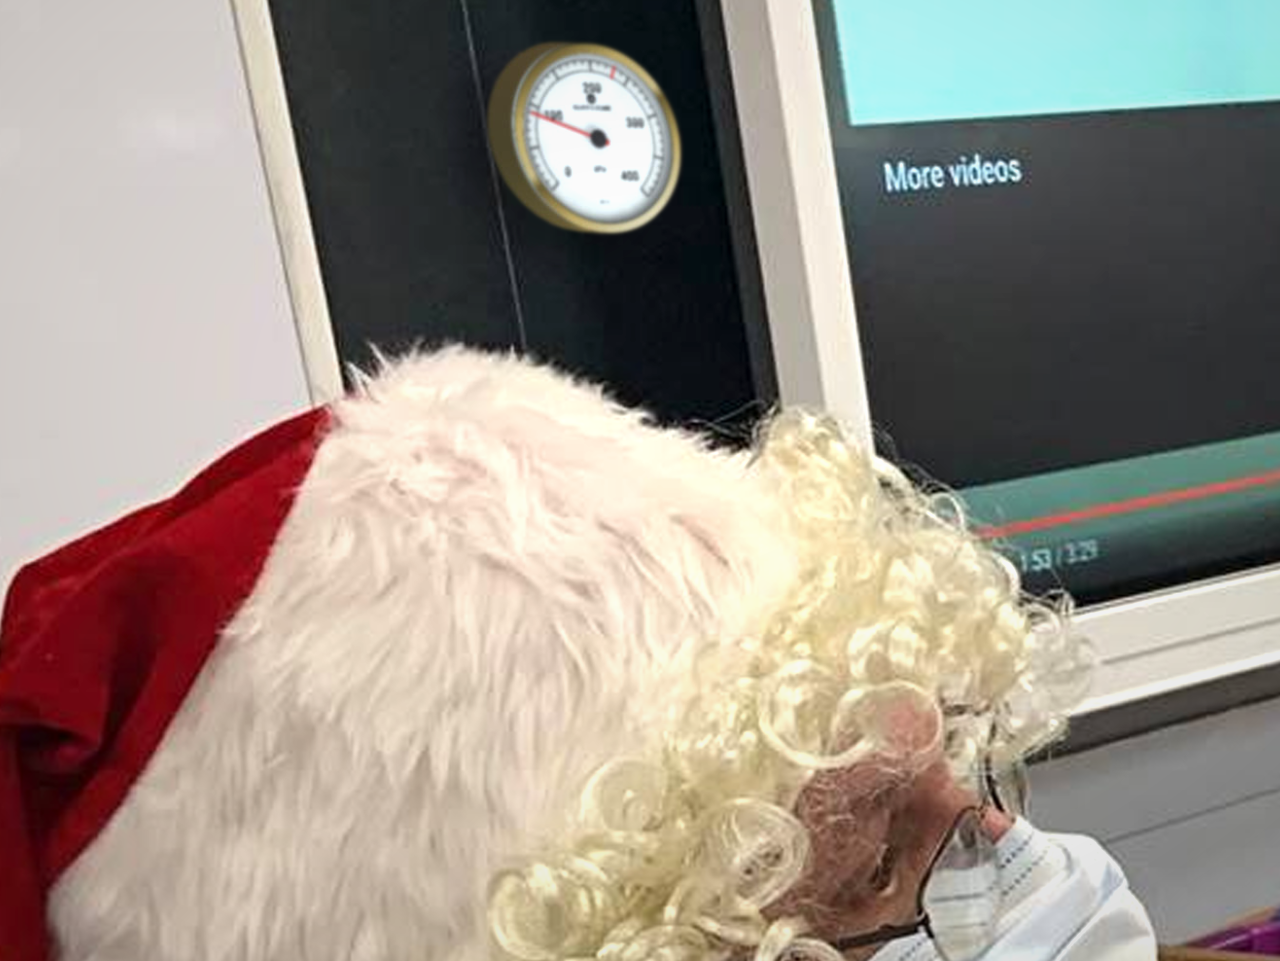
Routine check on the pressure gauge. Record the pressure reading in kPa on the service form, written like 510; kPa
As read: 90; kPa
